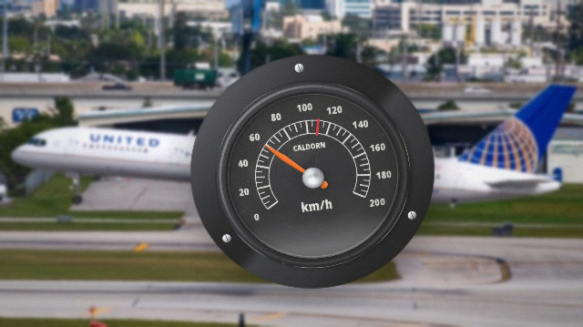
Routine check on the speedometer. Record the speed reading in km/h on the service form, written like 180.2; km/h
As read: 60; km/h
